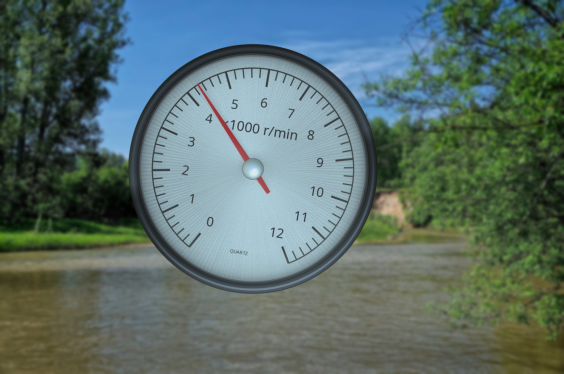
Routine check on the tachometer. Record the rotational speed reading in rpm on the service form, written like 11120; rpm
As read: 4300; rpm
